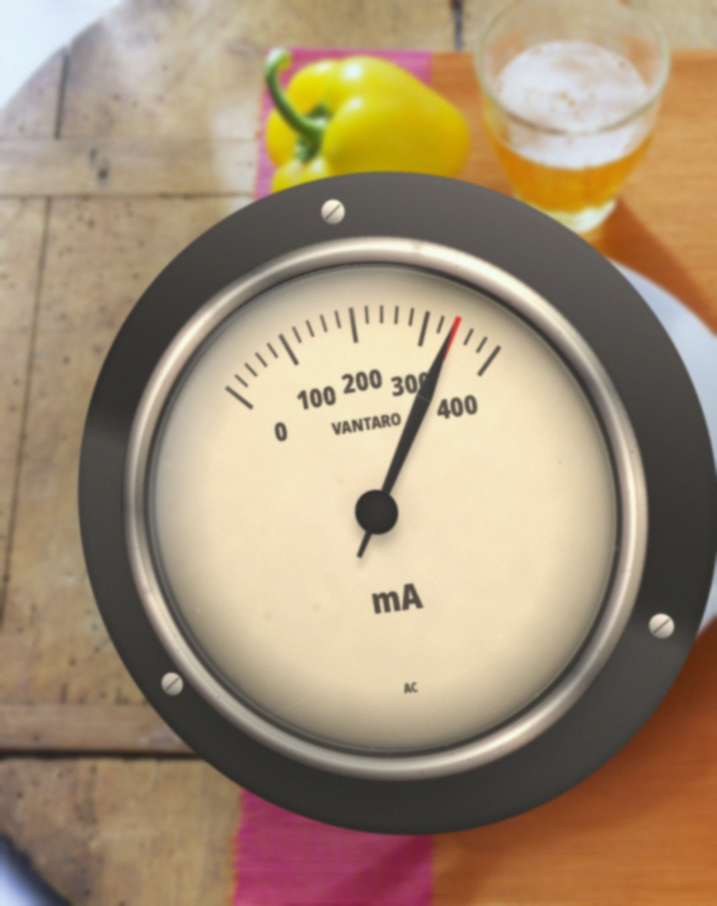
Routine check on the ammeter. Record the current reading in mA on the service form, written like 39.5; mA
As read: 340; mA
